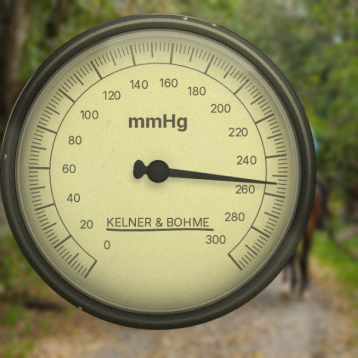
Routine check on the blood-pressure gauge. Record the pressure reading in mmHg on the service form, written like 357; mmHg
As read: 254; mmHg
